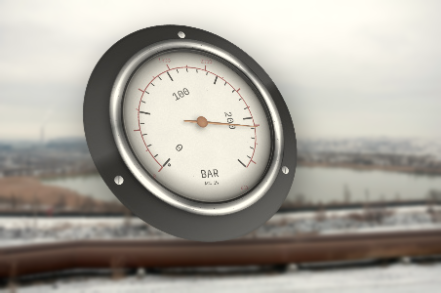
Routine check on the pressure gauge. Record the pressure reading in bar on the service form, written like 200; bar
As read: 210; bar
